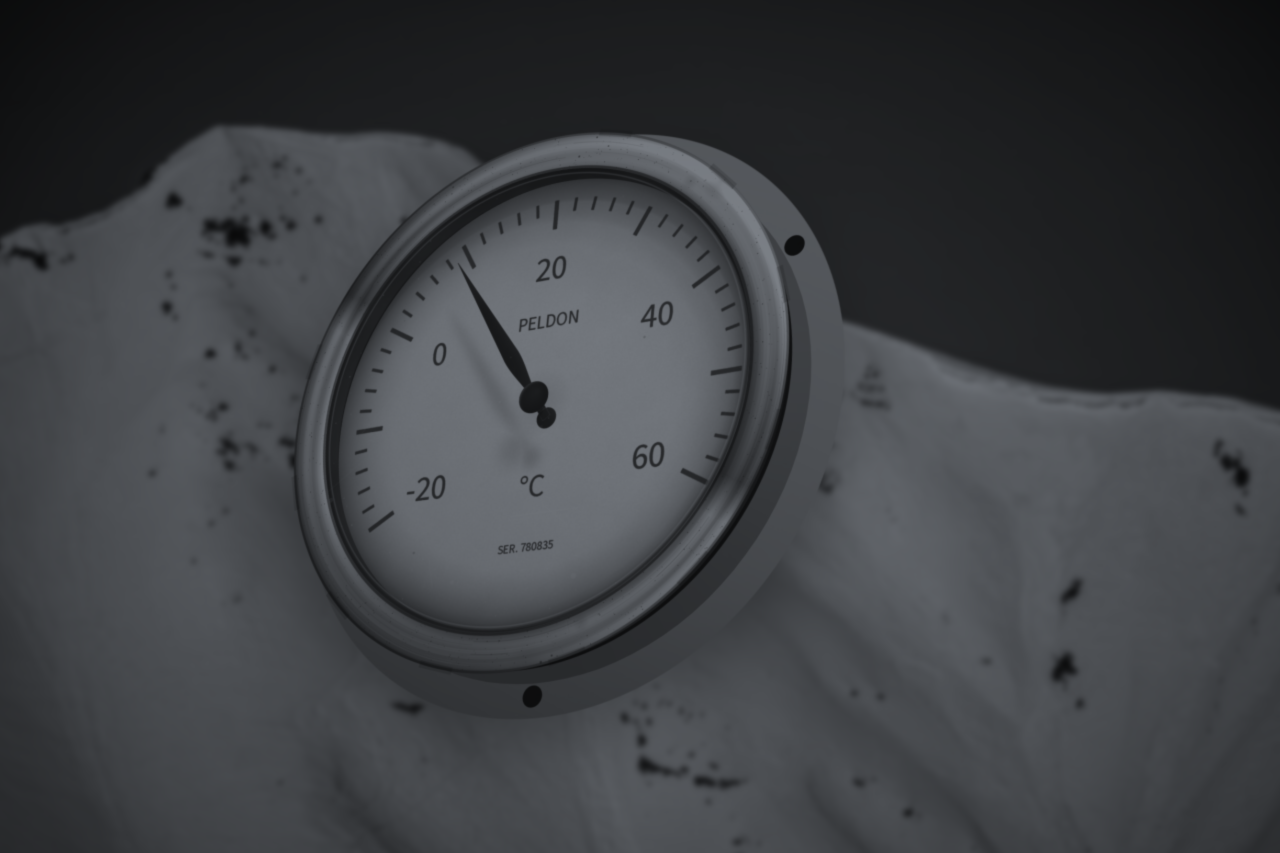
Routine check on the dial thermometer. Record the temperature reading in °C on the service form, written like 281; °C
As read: 9; °C
